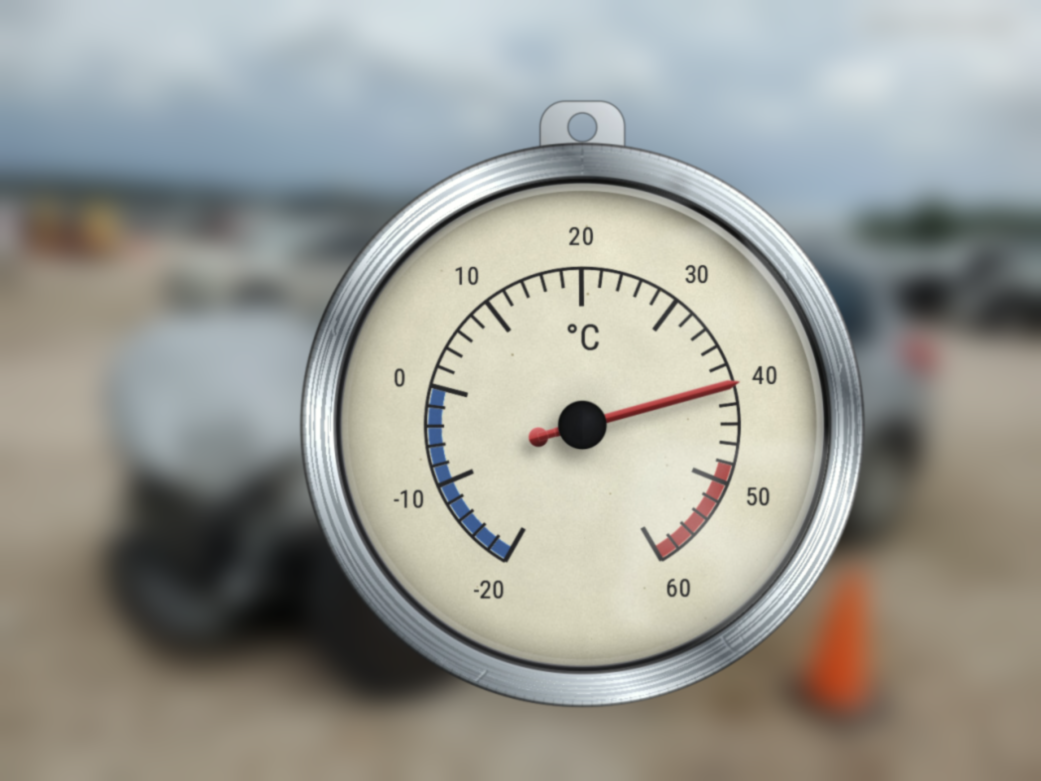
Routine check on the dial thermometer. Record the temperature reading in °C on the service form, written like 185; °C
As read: 40; °C
